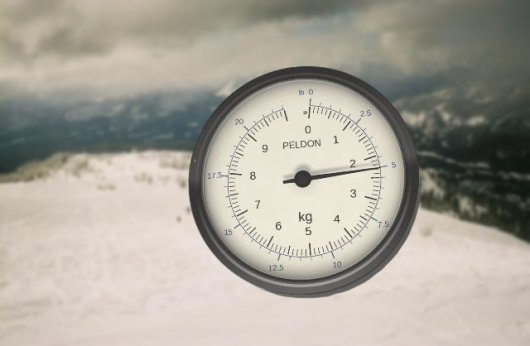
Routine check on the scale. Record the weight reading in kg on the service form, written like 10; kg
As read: 2.3; kg
